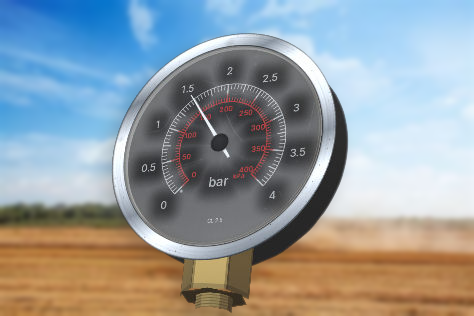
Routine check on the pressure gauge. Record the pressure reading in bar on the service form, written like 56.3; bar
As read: 1.5; bar
